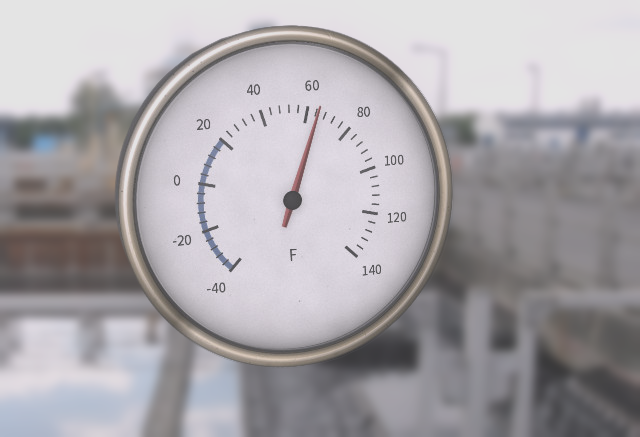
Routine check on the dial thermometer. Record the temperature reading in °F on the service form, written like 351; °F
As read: 64; °F
